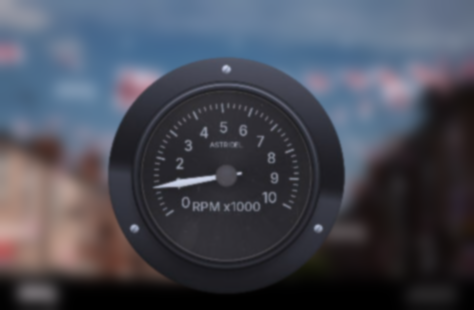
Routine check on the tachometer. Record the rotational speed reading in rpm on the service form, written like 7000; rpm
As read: 1000; rpm
